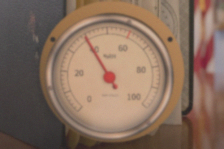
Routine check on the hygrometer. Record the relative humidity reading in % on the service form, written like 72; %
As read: 40; %
